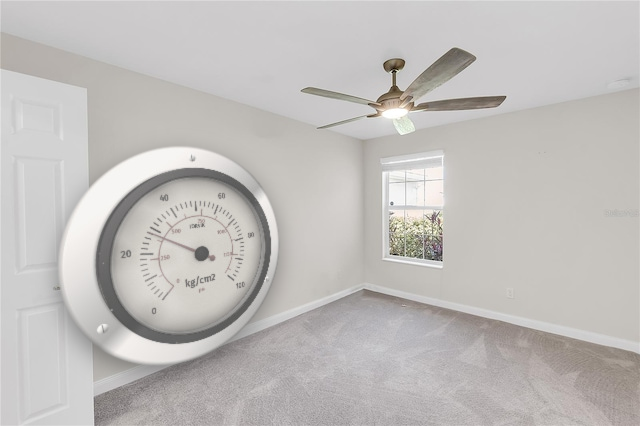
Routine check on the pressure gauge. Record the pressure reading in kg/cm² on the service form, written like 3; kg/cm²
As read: 28; kg/cm²
